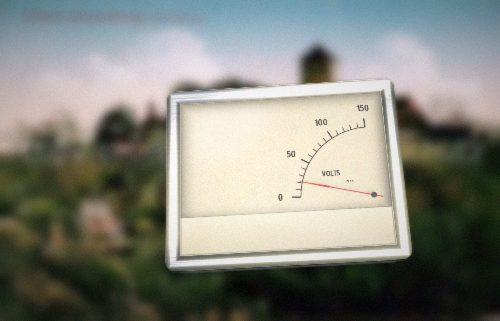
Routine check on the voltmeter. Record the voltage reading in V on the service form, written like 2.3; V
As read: 20; V
